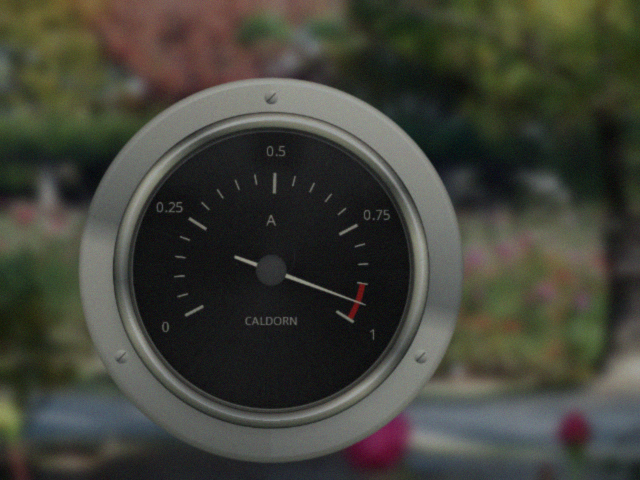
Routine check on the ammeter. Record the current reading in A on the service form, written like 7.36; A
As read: 0.95; A
